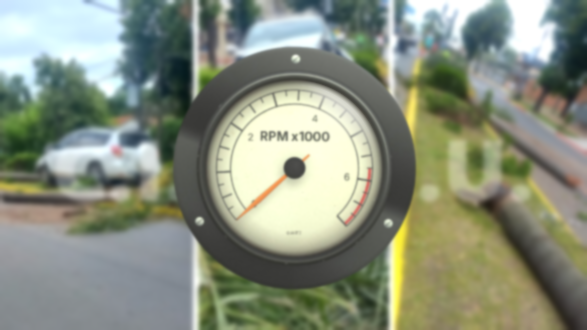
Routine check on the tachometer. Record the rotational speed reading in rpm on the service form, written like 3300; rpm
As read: 0; rpm
